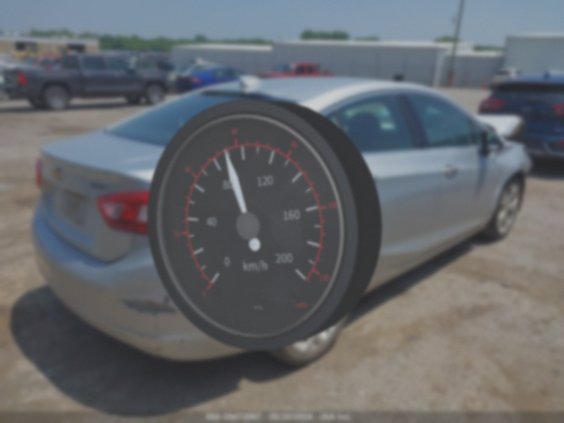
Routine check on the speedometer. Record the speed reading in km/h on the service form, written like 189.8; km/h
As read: 90; km/h
